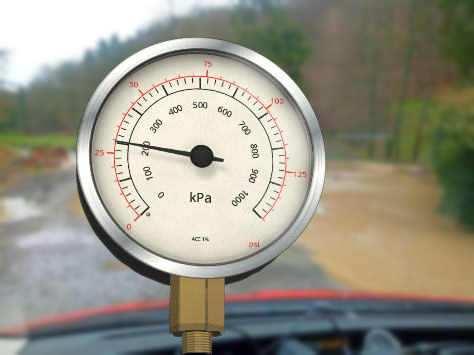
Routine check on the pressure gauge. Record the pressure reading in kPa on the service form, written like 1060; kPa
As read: 200; kPa
